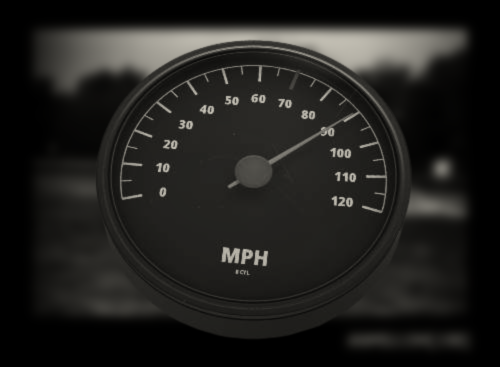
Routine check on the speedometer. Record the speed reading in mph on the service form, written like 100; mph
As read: 90; mph
